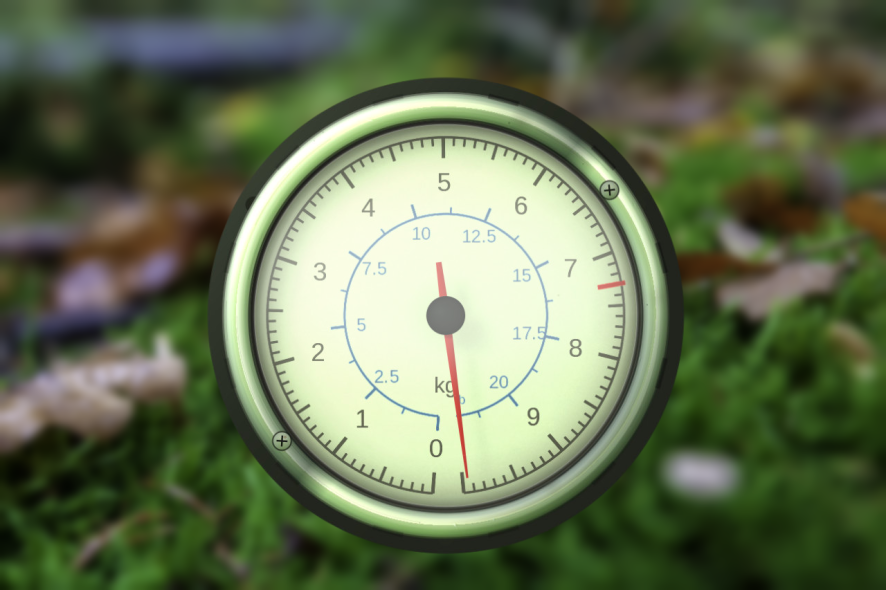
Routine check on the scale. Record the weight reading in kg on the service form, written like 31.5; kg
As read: 9.95; kg
